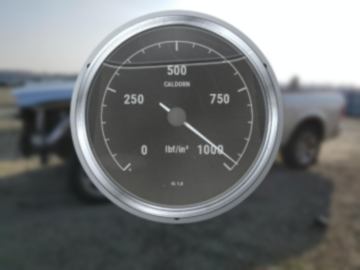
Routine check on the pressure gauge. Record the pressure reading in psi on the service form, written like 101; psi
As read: 975; psi
